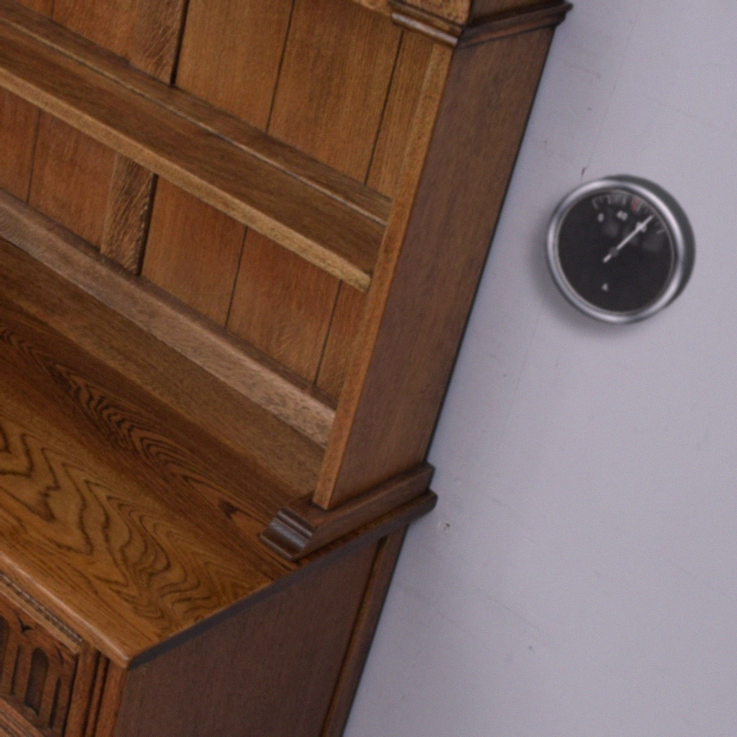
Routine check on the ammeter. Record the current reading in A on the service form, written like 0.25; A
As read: 80; A
